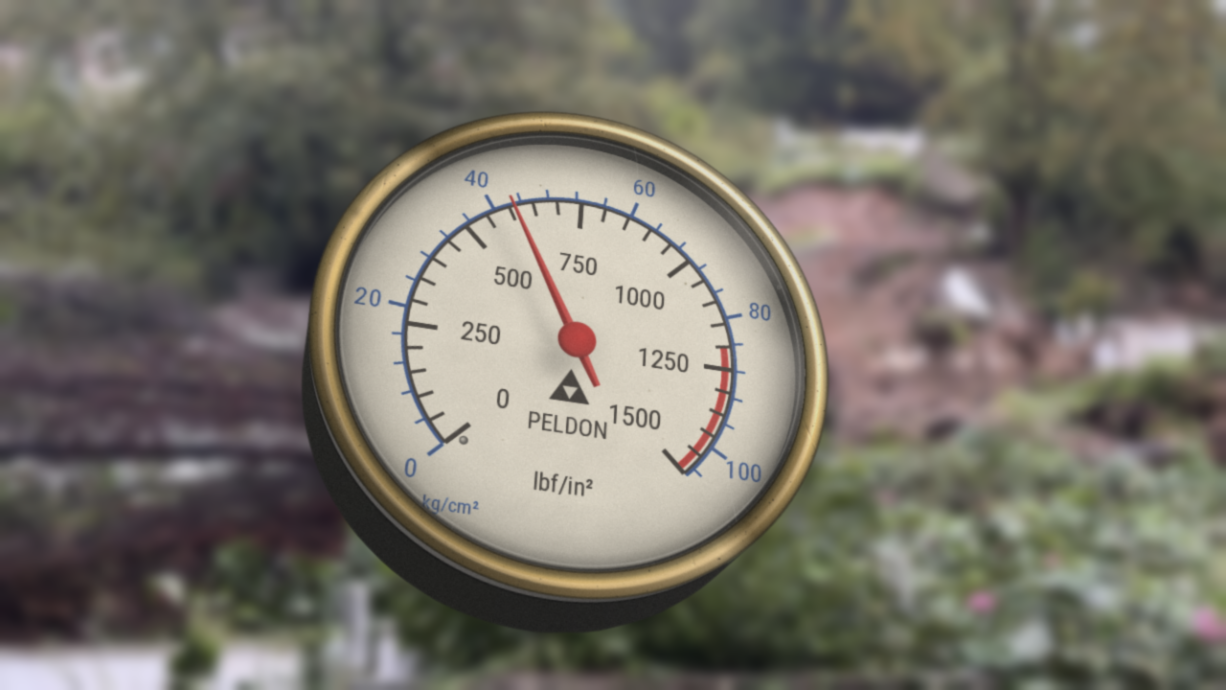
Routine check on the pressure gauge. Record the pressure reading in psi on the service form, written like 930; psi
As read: 600; psi
